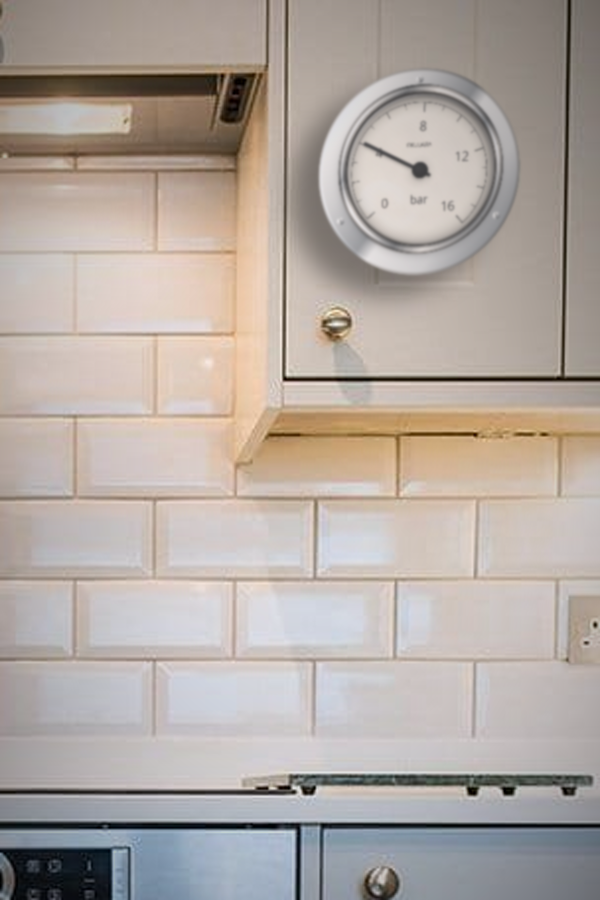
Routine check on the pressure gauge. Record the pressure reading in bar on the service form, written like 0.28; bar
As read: 4; bar
